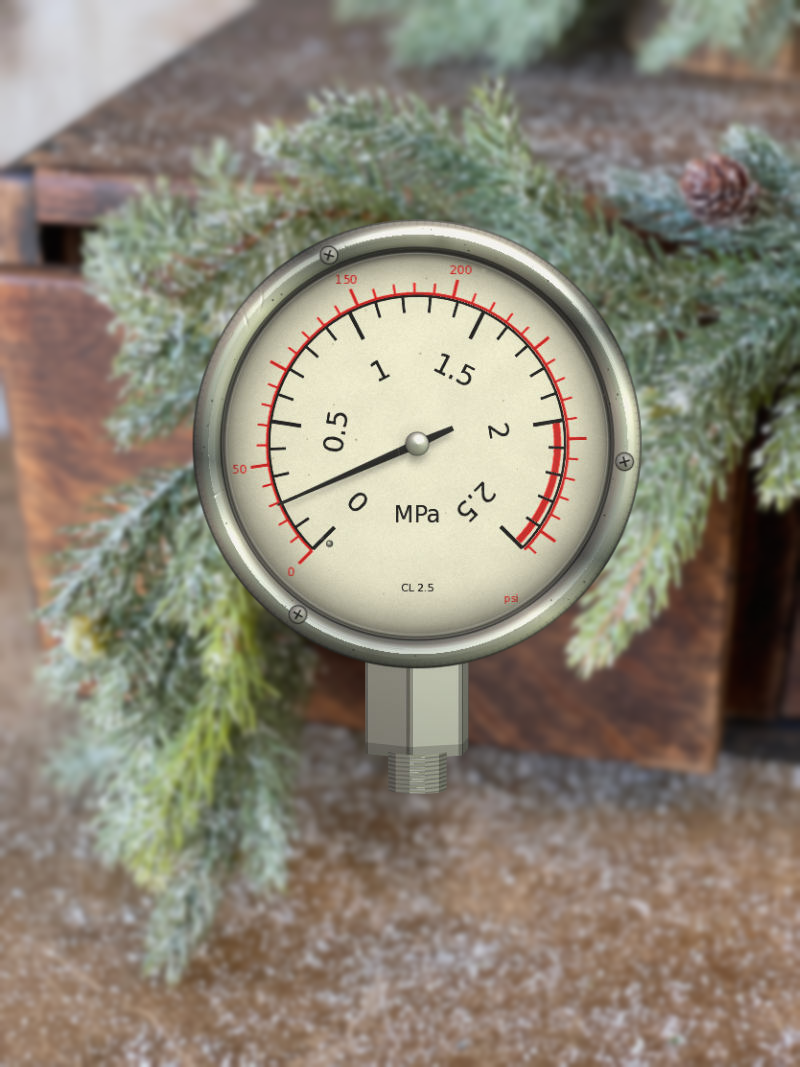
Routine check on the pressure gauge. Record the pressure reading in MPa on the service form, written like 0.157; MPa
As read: 0.2; MPa
